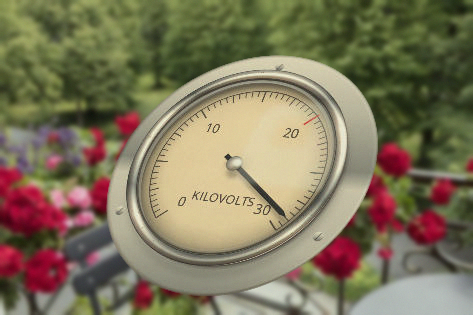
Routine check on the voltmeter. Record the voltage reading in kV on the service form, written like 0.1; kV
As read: 29; kV
